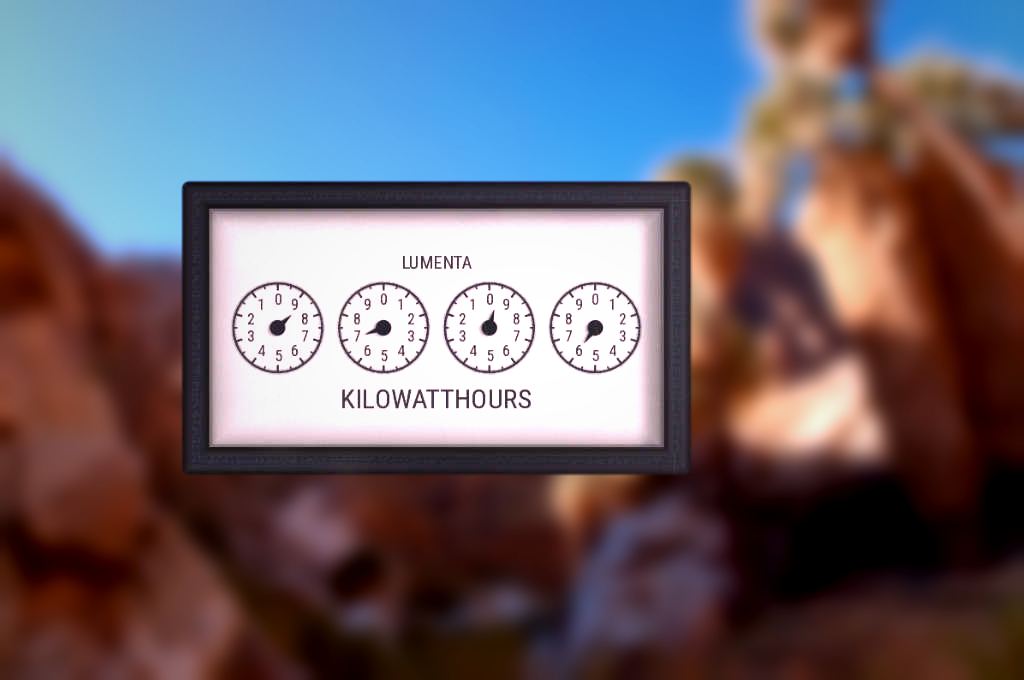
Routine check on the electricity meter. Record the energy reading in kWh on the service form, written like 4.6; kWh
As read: 8696; kWh
